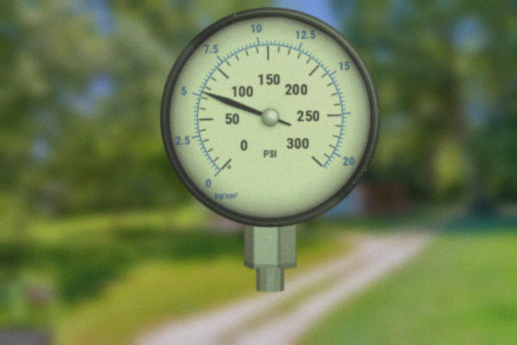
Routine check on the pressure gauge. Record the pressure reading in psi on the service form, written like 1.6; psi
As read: 75; psi
